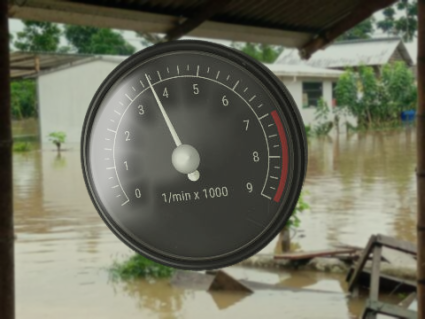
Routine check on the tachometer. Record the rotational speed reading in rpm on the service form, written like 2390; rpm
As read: 3750; rpm
